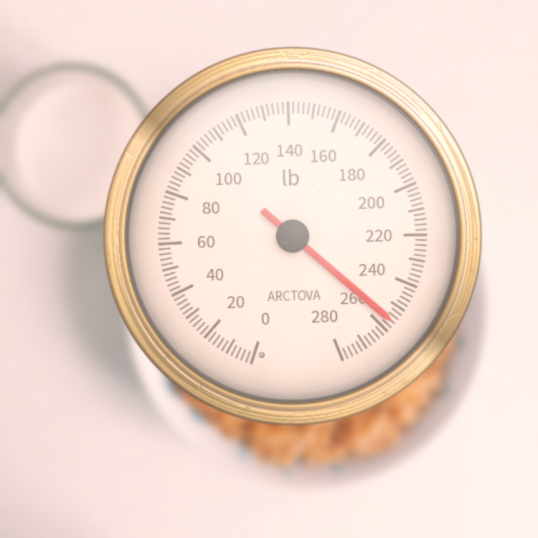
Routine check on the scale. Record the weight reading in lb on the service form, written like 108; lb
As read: 256; lb
